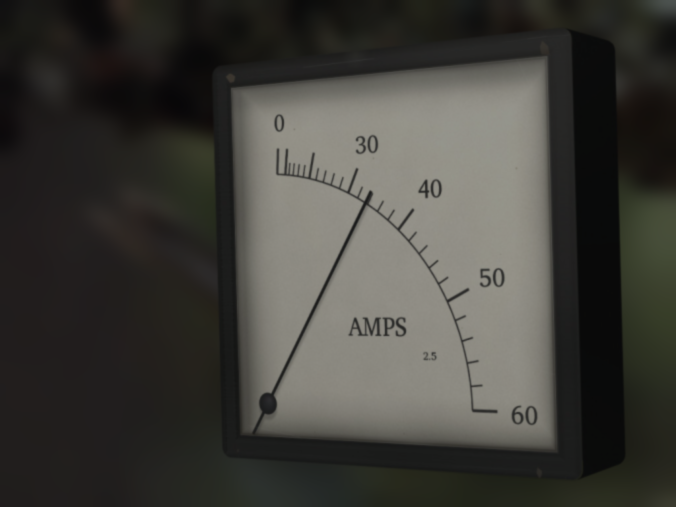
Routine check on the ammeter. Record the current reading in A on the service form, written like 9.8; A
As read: 34; A
